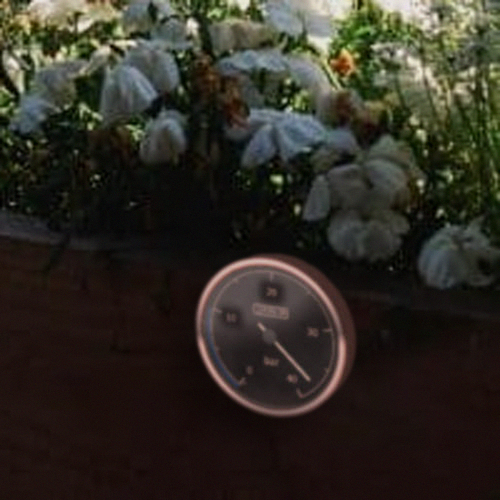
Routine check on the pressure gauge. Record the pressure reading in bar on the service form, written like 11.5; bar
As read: 37.5; bar
